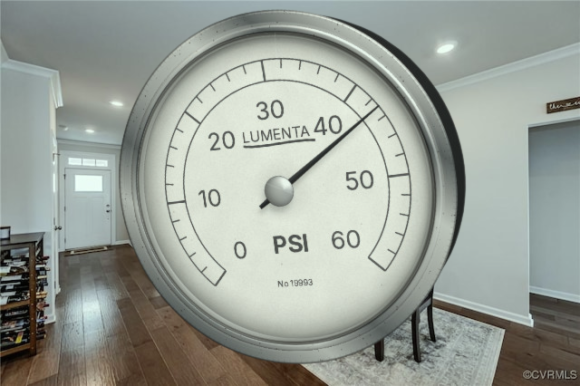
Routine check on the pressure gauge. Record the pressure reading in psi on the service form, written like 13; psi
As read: 43; psi
